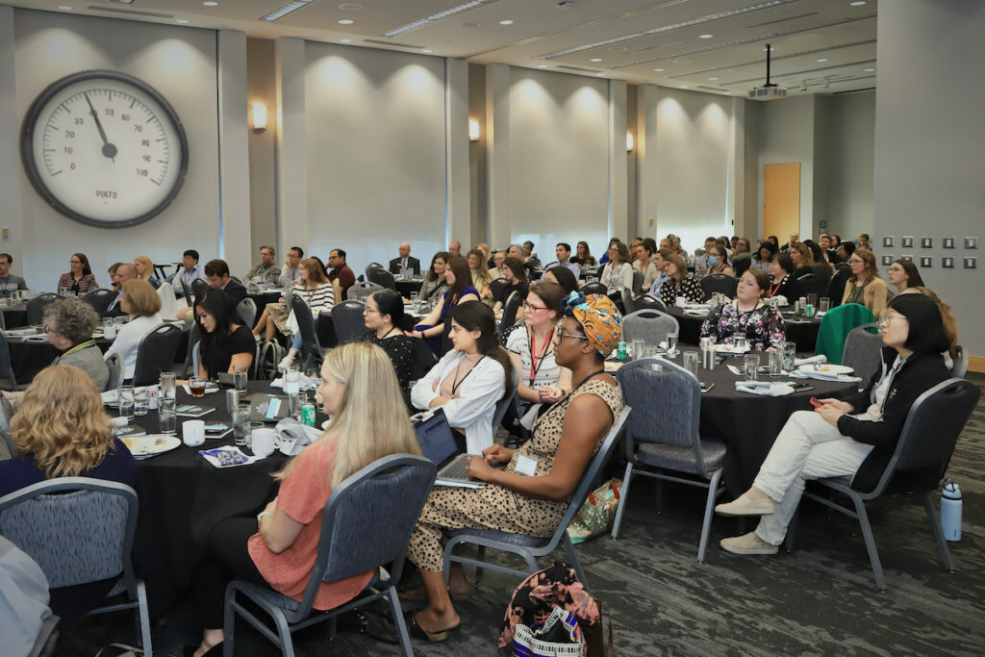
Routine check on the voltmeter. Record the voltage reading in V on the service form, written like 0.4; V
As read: 40; V
